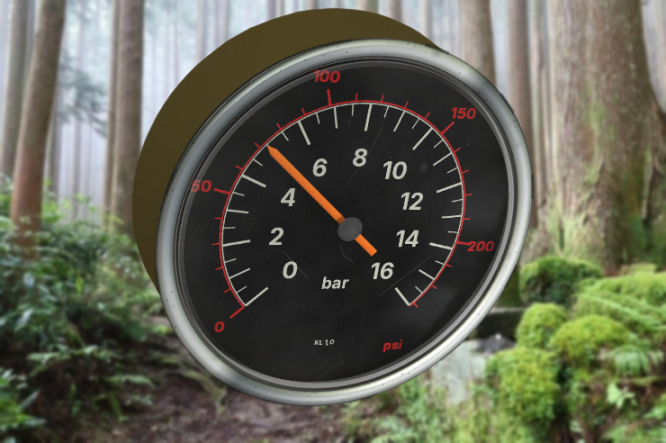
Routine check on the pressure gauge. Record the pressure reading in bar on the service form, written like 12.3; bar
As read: 5; bar
